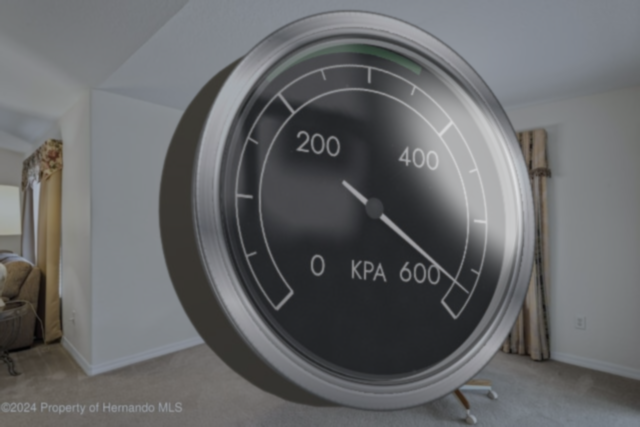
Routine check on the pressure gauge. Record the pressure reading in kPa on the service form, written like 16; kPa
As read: 575; kPa
